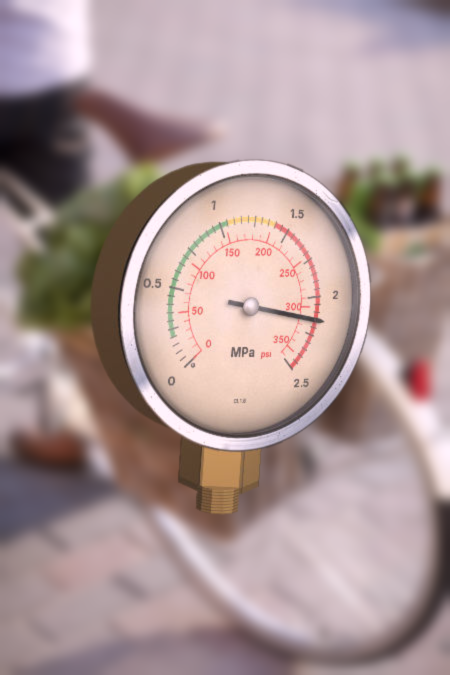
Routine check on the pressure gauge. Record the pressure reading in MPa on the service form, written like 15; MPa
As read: 2.15; MPa
